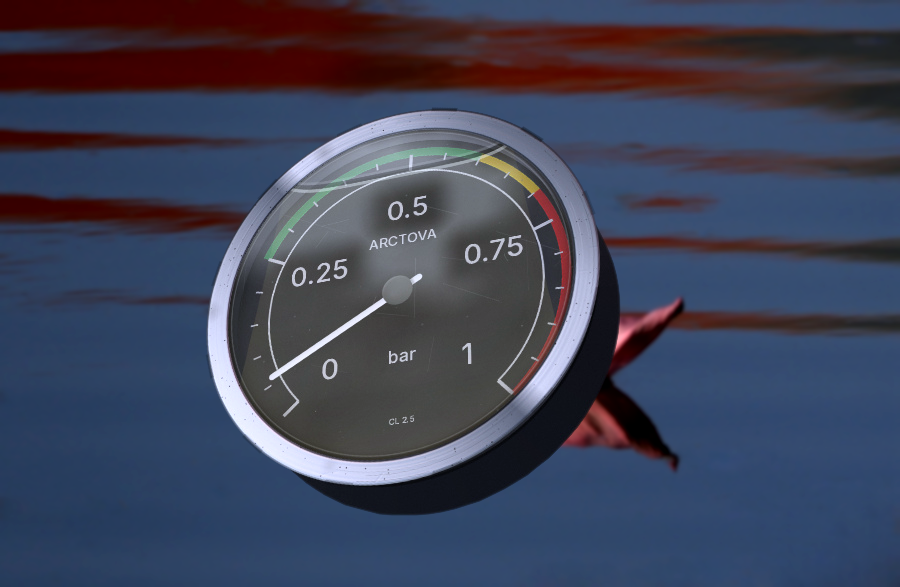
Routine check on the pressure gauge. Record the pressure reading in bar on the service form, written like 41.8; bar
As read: 0.05; bar
